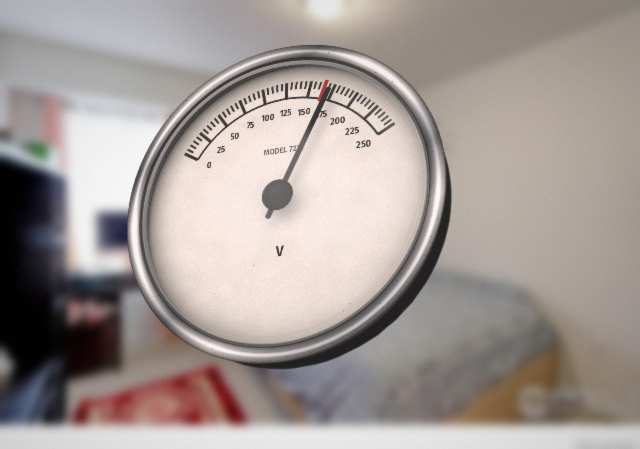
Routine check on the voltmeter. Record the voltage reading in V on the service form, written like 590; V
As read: 175; V
